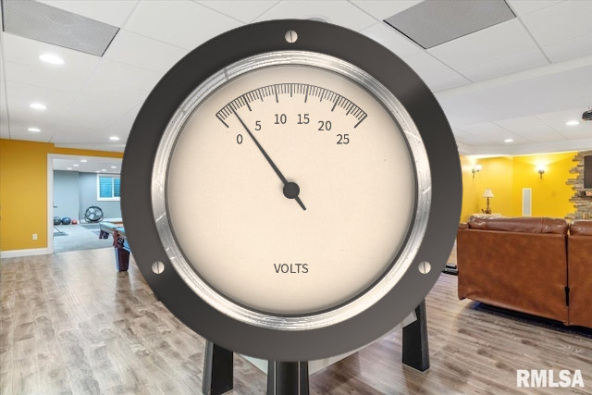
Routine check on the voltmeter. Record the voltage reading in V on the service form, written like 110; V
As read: 2.5; V
